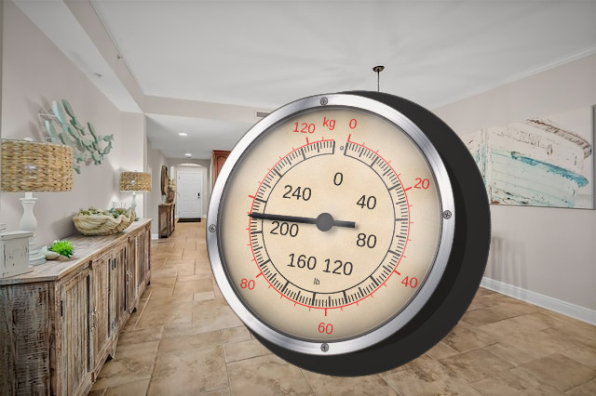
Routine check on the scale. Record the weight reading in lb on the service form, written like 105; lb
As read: 210; lb
